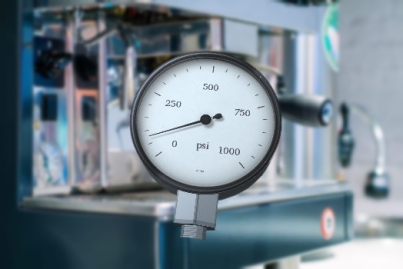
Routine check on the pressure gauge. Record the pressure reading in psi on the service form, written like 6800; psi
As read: 75; psi
